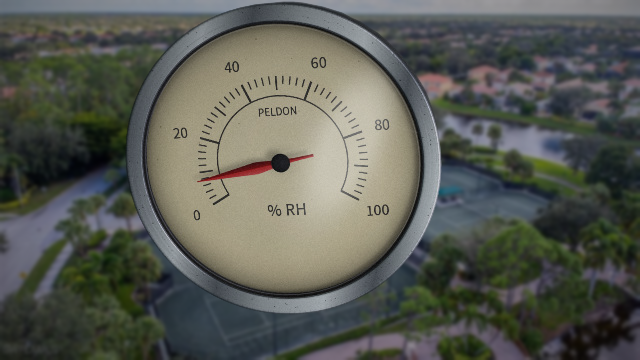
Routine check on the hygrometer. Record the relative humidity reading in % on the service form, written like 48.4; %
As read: 8; %
